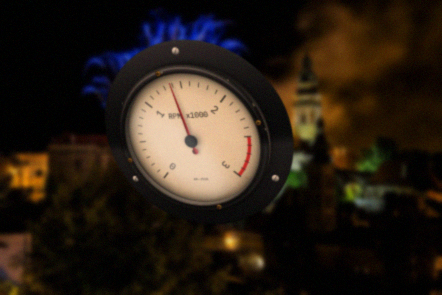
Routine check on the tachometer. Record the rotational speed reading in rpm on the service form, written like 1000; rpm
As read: 1400; rpm
